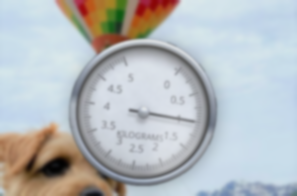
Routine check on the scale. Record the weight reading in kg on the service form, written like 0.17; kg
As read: 1; kg
